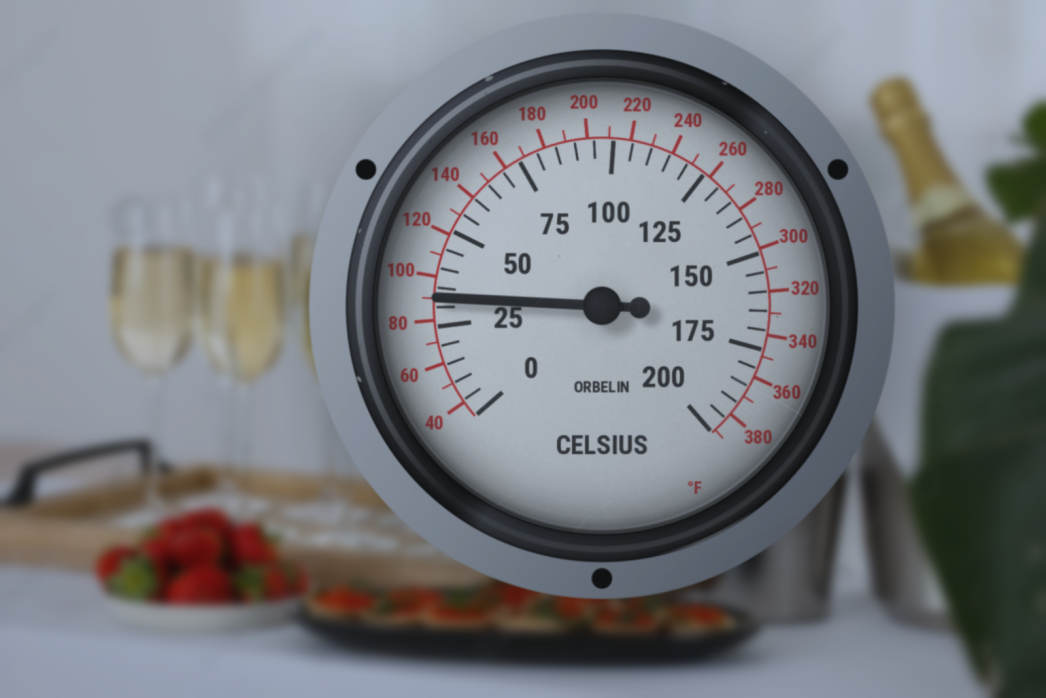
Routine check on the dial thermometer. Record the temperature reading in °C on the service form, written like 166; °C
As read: 32.5; °C
